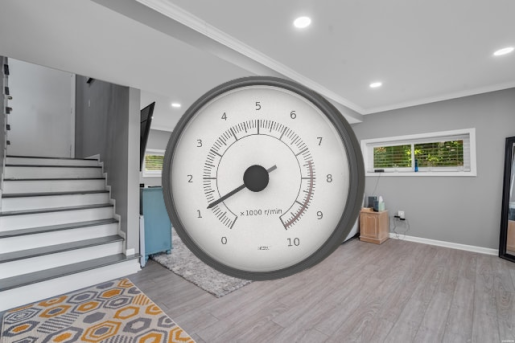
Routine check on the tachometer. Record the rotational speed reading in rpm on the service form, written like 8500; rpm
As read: 1000; rpm
